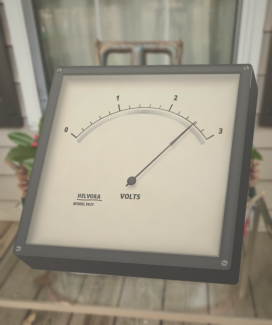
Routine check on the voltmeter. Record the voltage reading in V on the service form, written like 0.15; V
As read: 2.6; V
